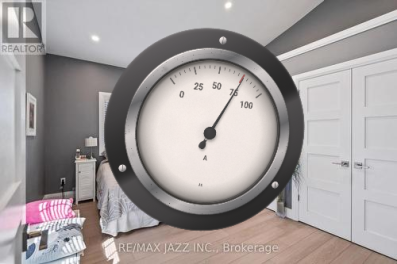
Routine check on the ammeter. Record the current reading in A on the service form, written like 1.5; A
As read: 75; A
